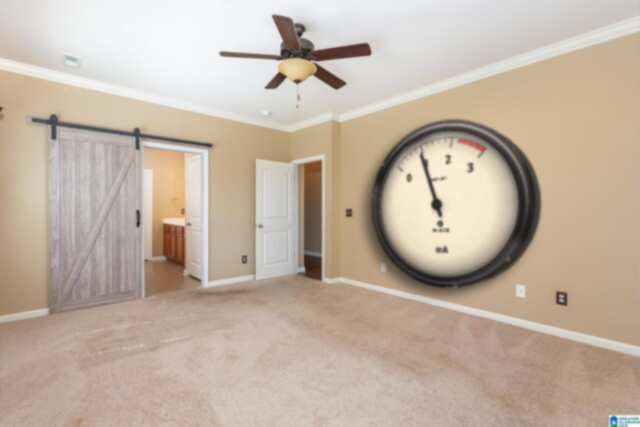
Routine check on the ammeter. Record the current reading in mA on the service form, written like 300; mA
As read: 1; mA
